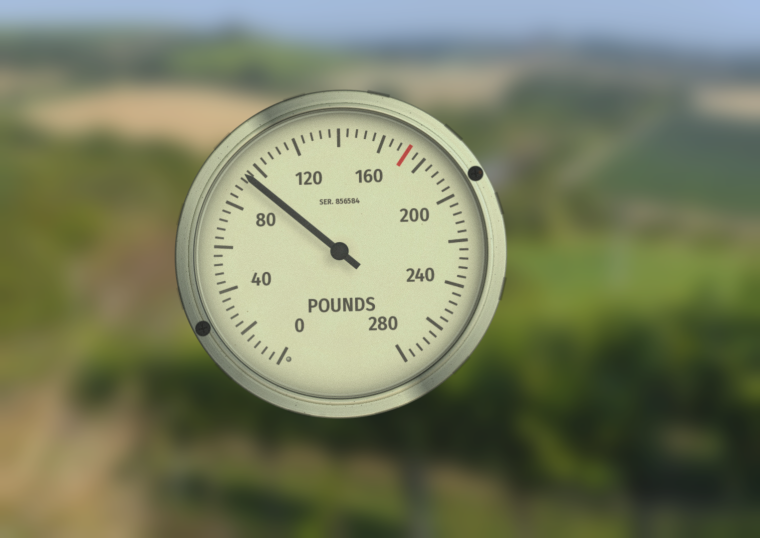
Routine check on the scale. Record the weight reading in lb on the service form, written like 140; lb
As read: 94; lb
